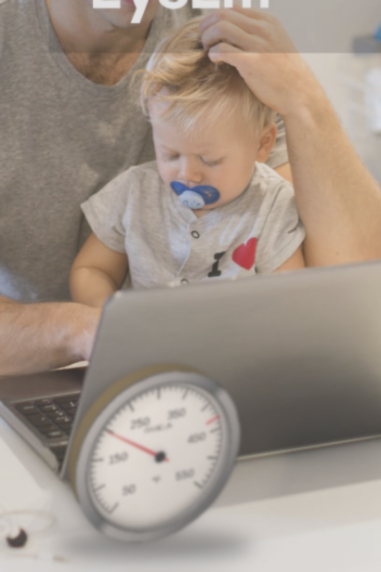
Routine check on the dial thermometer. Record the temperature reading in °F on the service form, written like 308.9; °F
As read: 200; °F
